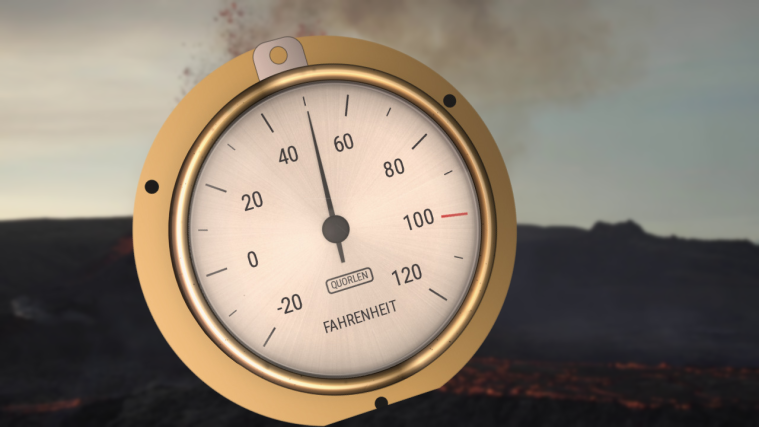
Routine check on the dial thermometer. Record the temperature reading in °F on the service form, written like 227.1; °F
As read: 50; °F
